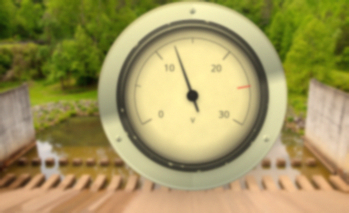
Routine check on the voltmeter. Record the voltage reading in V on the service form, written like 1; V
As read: 12.5; V
